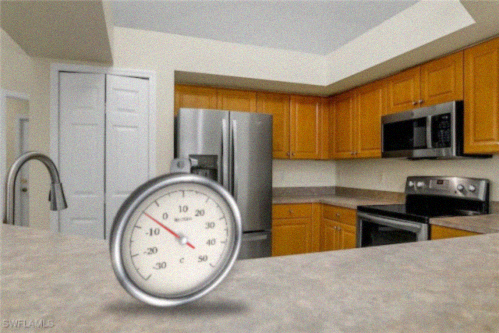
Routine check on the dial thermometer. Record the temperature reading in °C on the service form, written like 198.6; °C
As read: -5; °C
